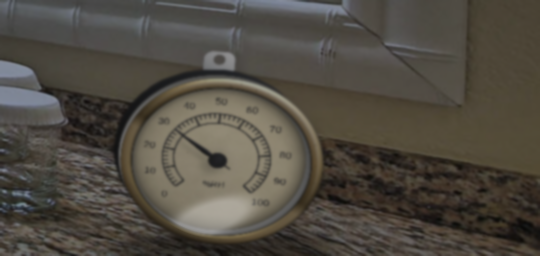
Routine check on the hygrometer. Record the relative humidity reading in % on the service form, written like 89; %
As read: 30; %
